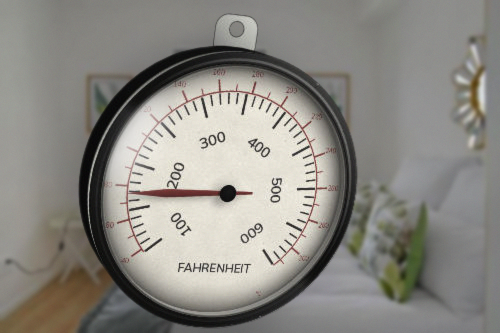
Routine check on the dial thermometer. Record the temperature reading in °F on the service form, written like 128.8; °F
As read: 170; °F
